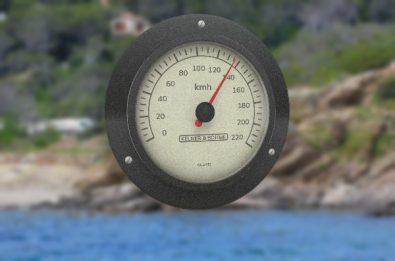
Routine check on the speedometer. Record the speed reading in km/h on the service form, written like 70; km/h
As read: 135; km/h
